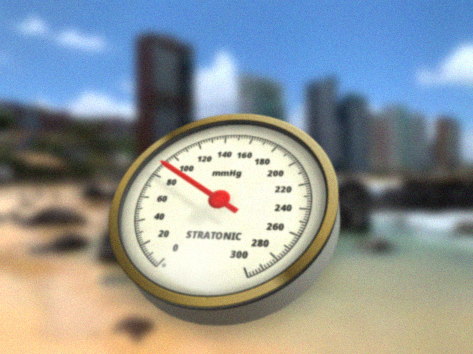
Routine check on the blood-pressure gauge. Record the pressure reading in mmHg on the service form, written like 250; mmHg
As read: 90; mmHg
